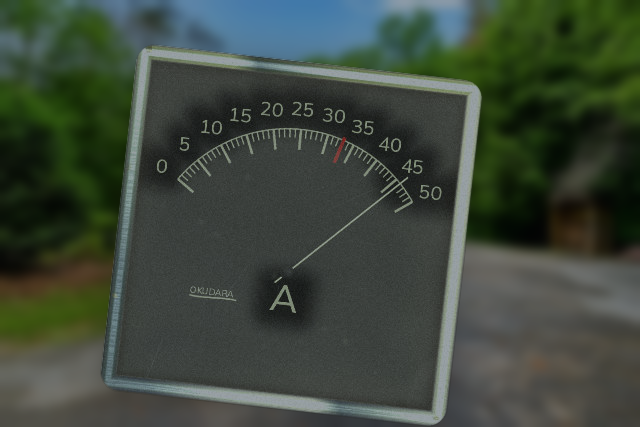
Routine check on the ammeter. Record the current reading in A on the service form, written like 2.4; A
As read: 46; A
